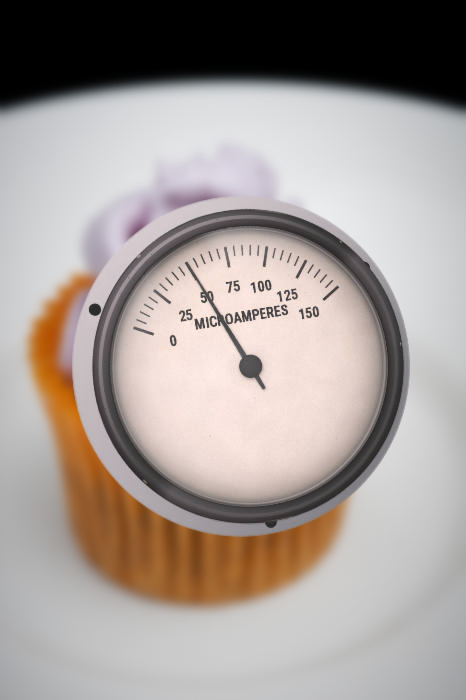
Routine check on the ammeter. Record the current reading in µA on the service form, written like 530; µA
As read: 50; µA
